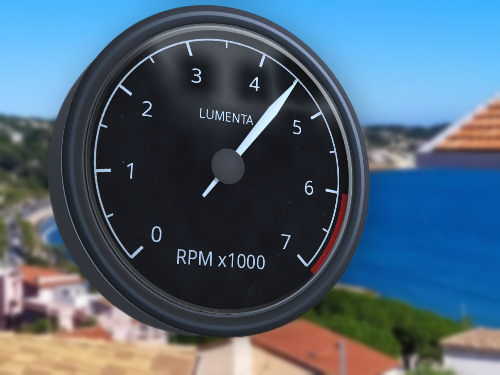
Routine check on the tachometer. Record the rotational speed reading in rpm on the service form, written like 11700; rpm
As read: 4500; rpm
